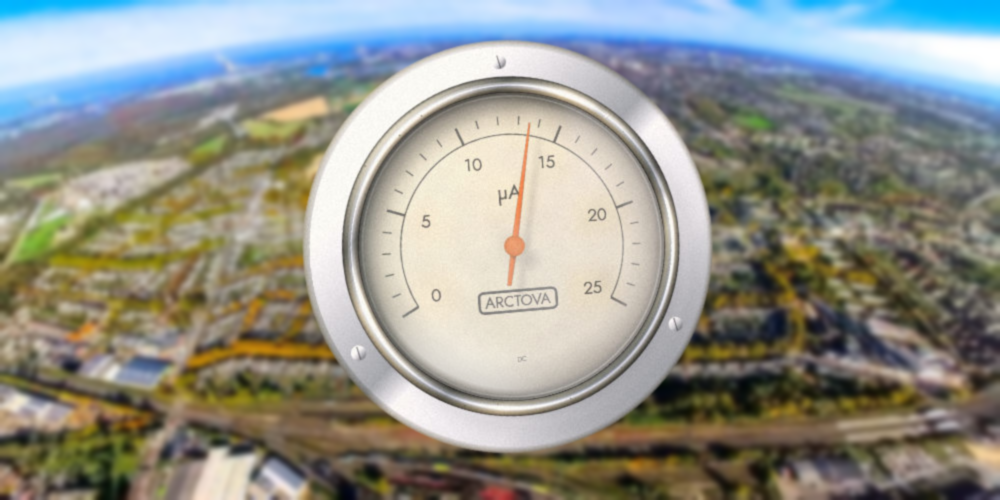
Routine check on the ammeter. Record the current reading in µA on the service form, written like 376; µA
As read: 13.5; µA
